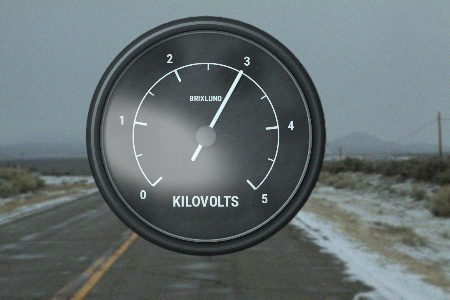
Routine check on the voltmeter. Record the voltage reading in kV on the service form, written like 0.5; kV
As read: 3; kV
